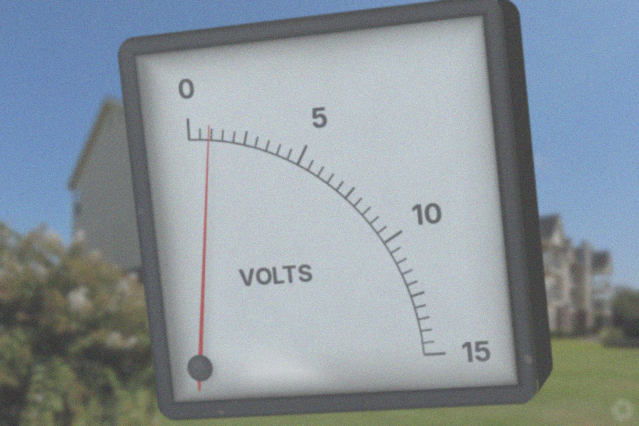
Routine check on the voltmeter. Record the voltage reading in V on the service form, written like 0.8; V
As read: 1; V
